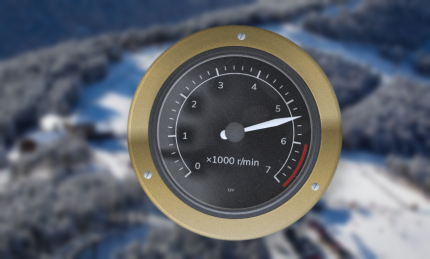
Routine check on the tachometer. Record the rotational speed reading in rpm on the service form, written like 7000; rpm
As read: 5400; rpm
